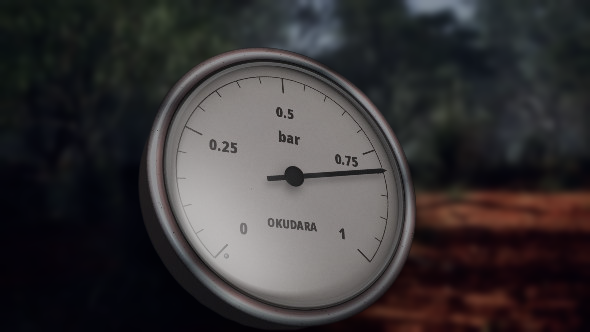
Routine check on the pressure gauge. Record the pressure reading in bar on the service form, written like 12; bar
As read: 0.8; bar
